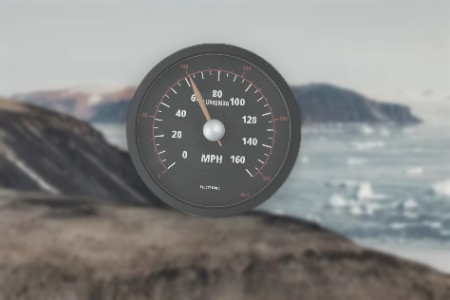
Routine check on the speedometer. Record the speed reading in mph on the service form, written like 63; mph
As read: 62.5; mph
